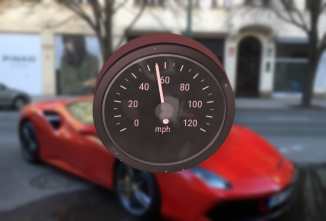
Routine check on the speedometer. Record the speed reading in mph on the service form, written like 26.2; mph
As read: 55; mph
